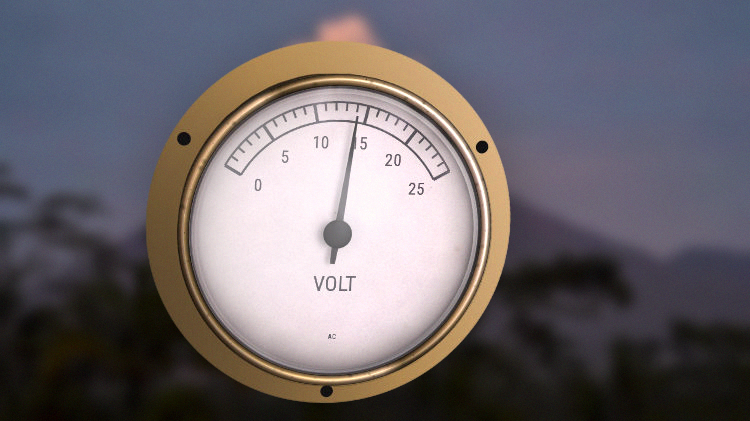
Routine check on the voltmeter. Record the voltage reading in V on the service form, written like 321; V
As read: 14; V
